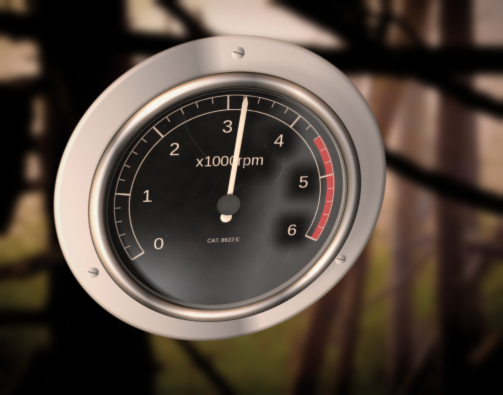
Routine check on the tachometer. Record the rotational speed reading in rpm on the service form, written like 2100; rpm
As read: 3200; rpm
